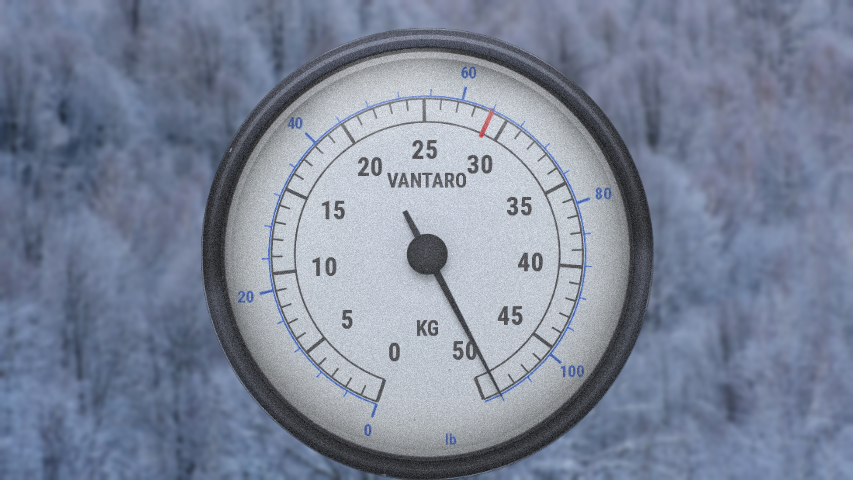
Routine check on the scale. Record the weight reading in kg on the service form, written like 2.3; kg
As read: 49; kg
